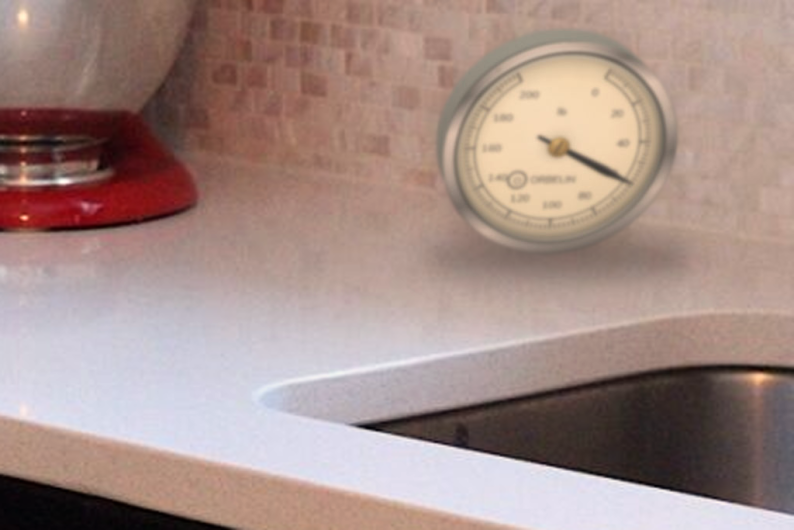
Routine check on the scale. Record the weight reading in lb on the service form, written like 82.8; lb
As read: 60; lb
